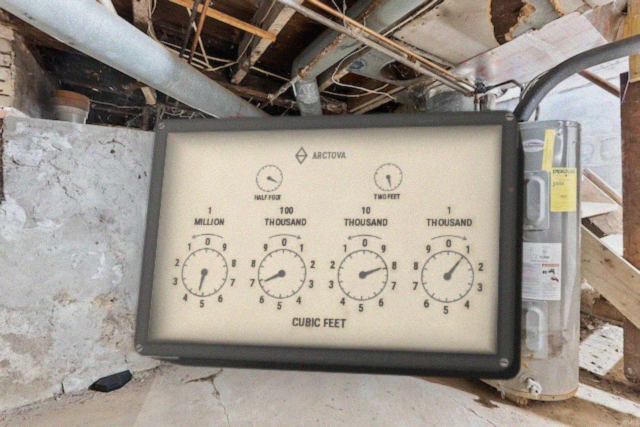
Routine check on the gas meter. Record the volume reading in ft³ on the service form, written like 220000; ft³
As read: 468100; ft³
